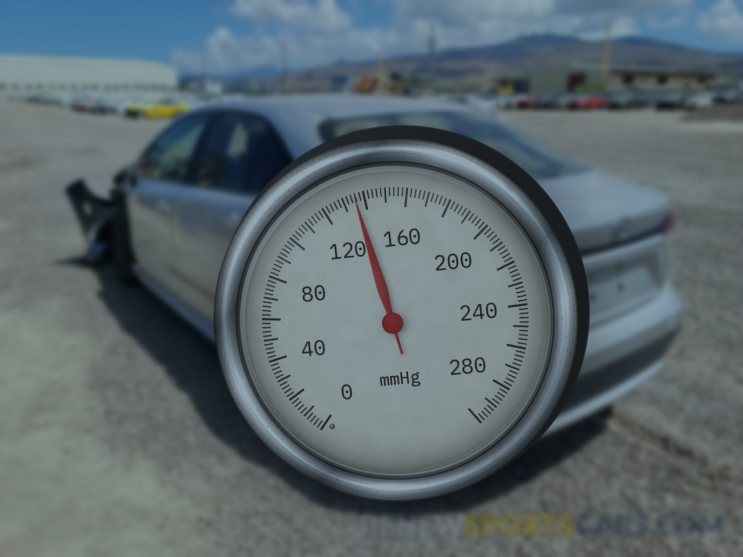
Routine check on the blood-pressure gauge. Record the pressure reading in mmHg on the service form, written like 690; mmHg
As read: 136; mmHg
